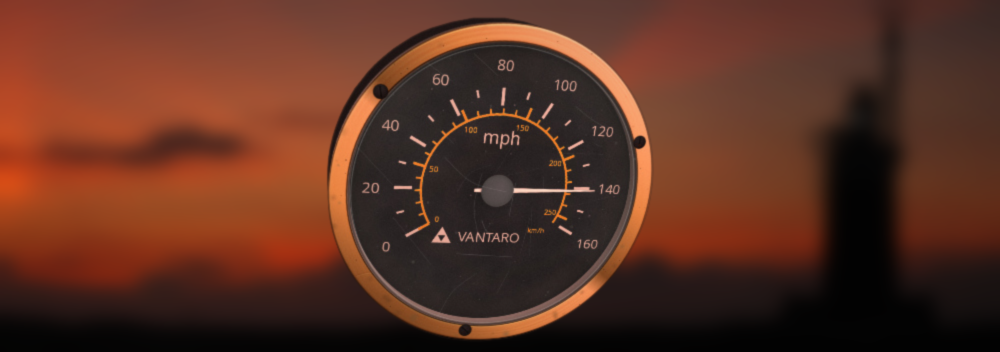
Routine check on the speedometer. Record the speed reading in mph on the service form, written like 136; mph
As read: 140; mph
